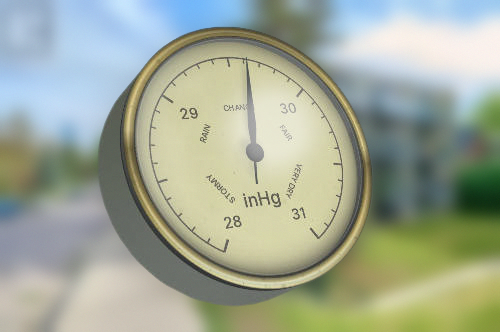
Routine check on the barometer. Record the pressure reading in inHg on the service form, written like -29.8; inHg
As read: 29.6; inHg
